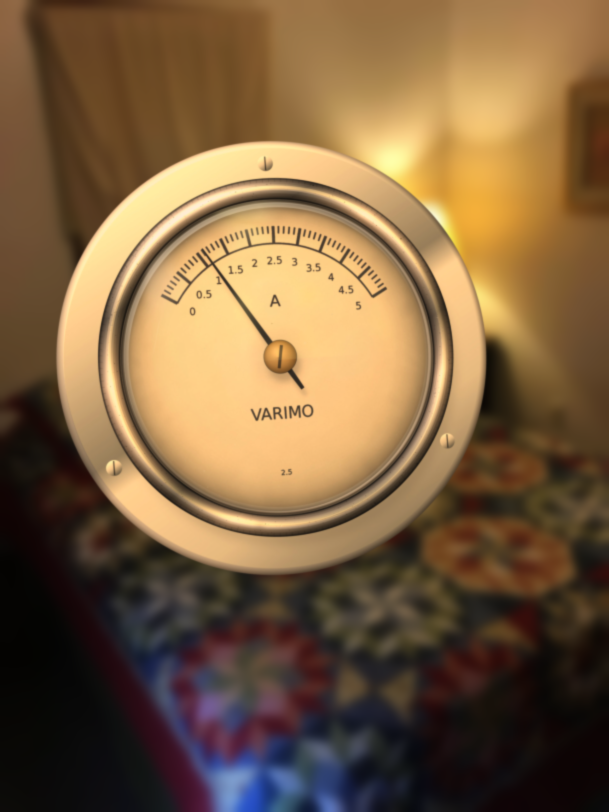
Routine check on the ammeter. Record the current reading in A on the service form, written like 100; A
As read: 1.1; A
